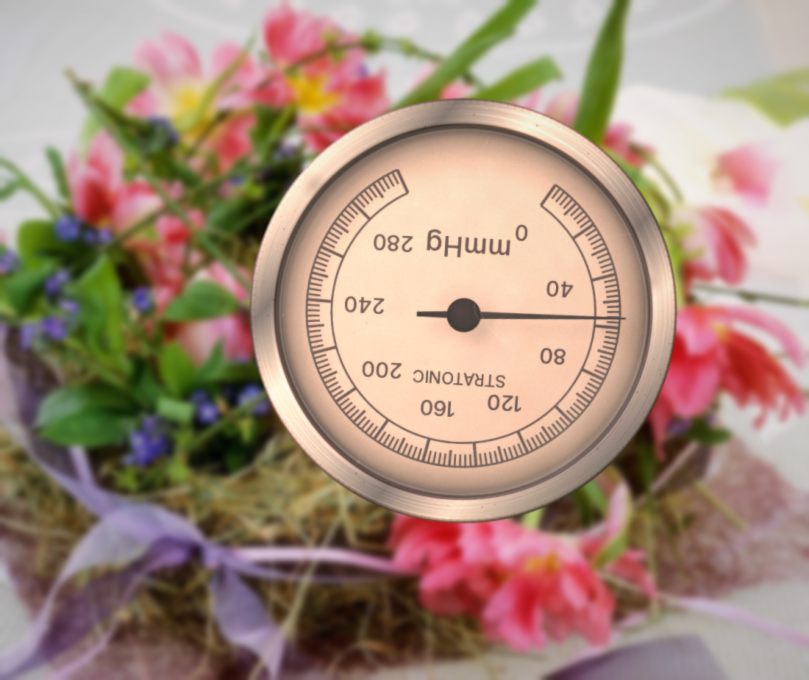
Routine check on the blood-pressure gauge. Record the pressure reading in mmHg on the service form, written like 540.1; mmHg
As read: 56; mmHg
